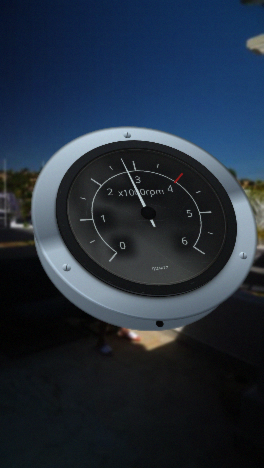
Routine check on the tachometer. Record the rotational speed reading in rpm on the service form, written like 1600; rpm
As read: 2750; rpm
